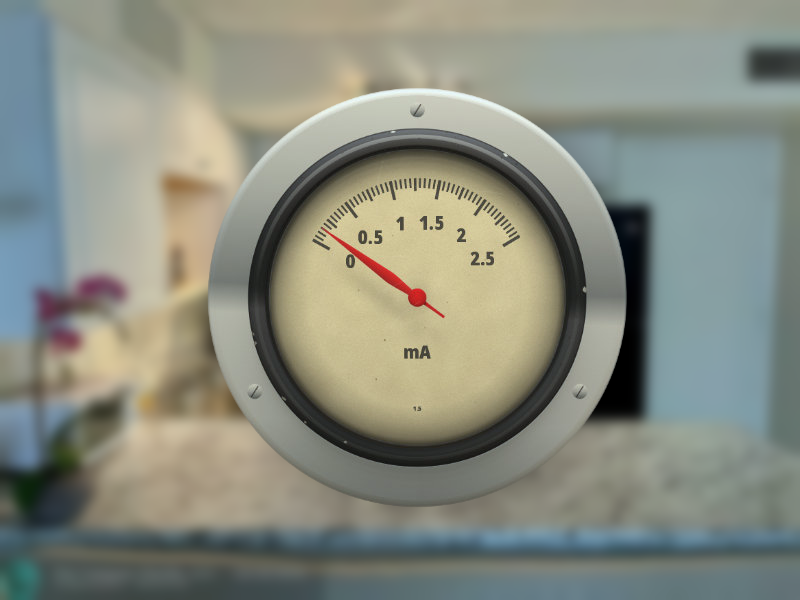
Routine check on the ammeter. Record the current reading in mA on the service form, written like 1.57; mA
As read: 0.15; mA
